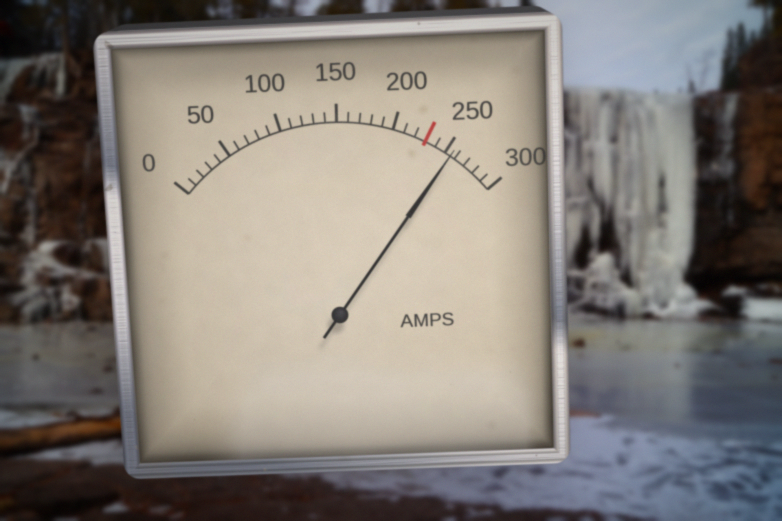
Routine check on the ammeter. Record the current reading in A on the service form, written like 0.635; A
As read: 255; A
